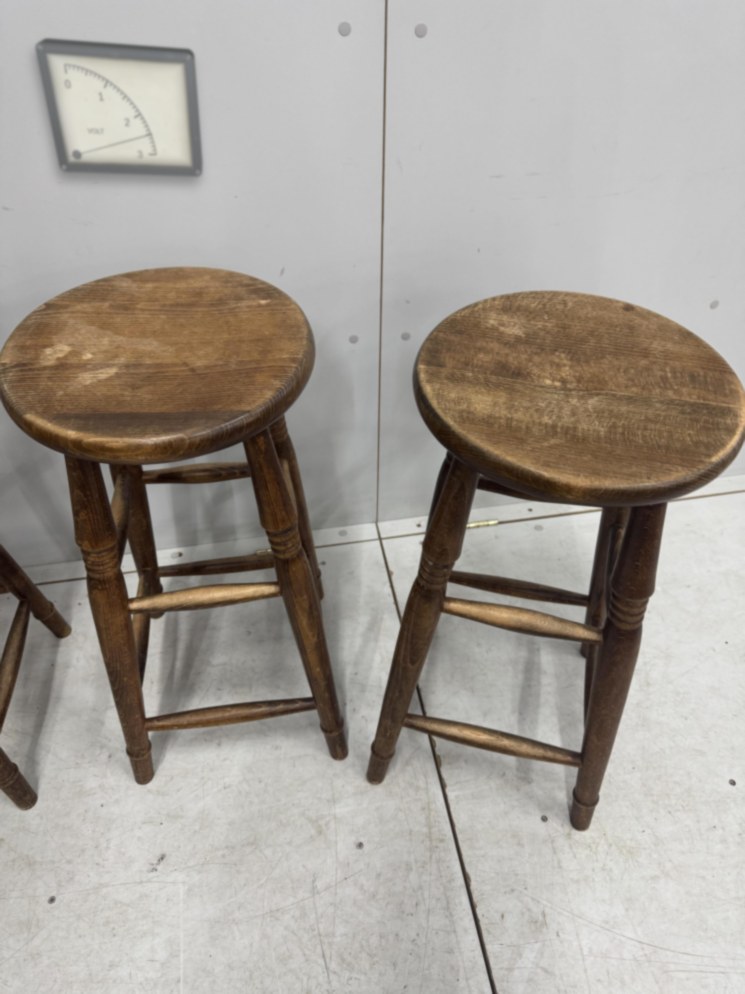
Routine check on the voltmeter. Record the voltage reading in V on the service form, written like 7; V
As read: 2.5; V
